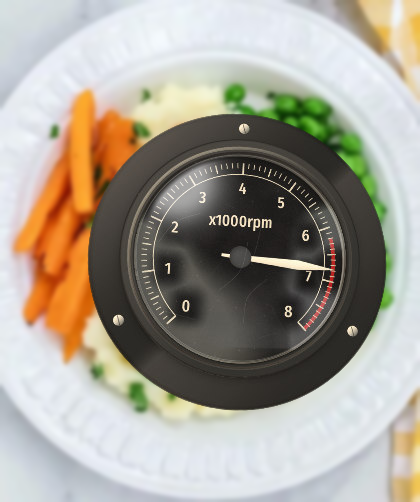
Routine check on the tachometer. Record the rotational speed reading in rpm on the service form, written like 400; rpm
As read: 6800; rpm
